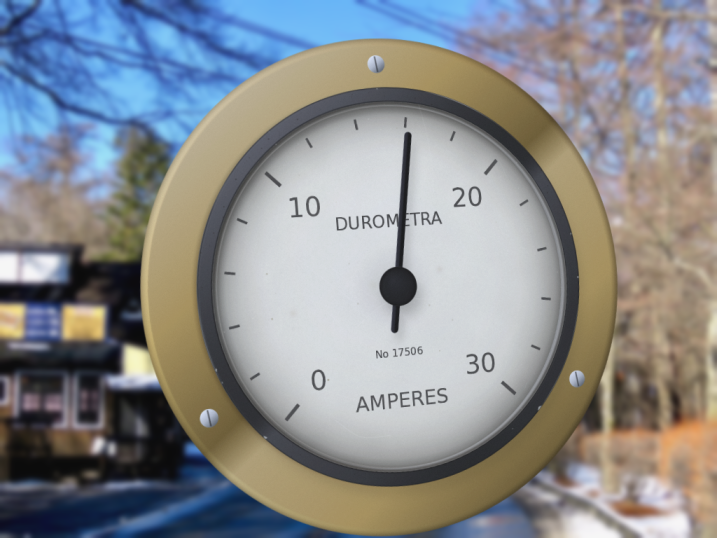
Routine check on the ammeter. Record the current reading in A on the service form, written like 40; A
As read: 16; A
